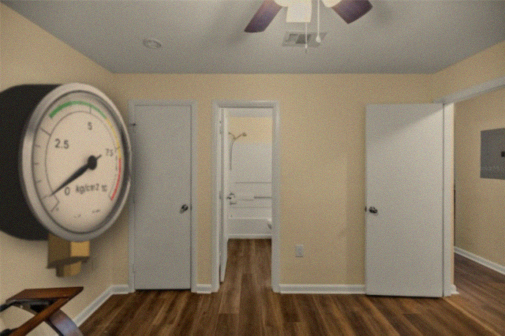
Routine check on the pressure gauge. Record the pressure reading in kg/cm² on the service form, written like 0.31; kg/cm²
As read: 0.5; kg/cm²
